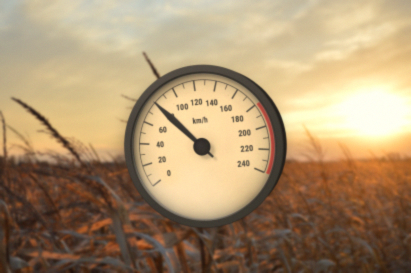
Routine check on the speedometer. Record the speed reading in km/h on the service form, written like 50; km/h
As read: 80; km/h
